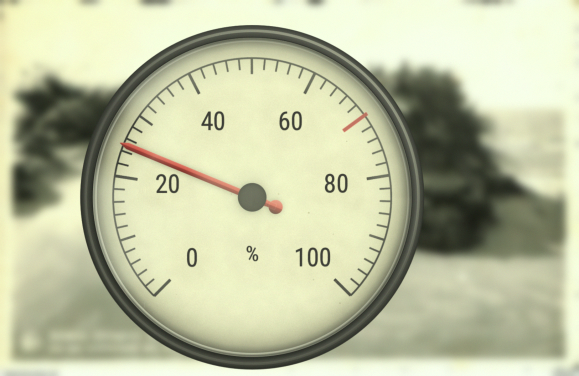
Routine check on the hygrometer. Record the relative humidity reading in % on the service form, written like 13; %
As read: 25; %
